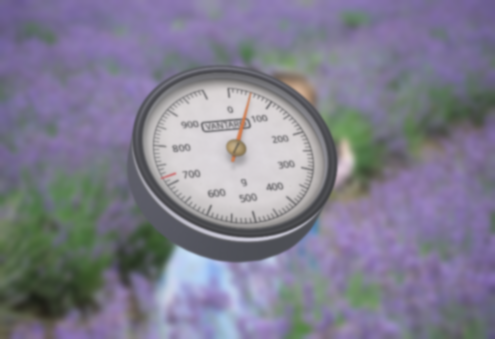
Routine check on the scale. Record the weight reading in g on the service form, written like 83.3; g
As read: 50; g
